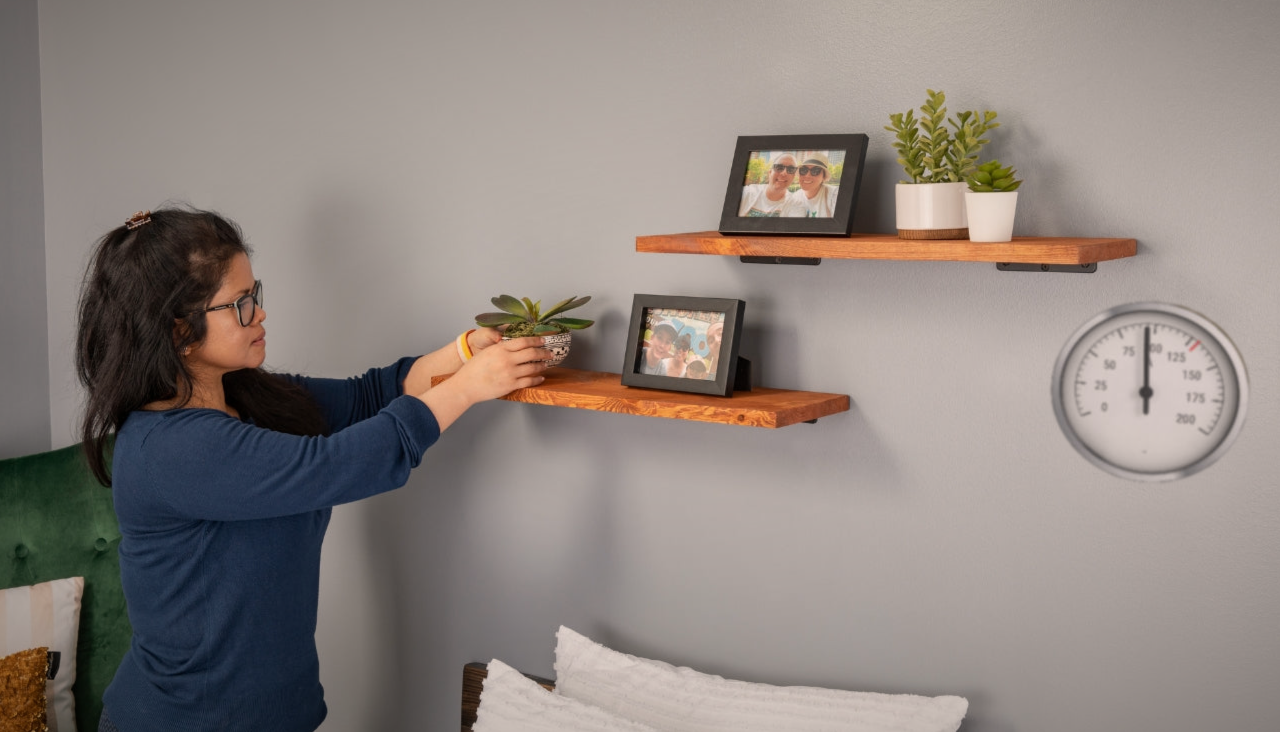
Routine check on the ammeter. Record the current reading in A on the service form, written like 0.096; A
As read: 95; A
